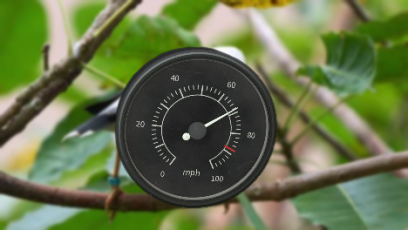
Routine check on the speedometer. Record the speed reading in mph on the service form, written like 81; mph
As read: 68; mph
